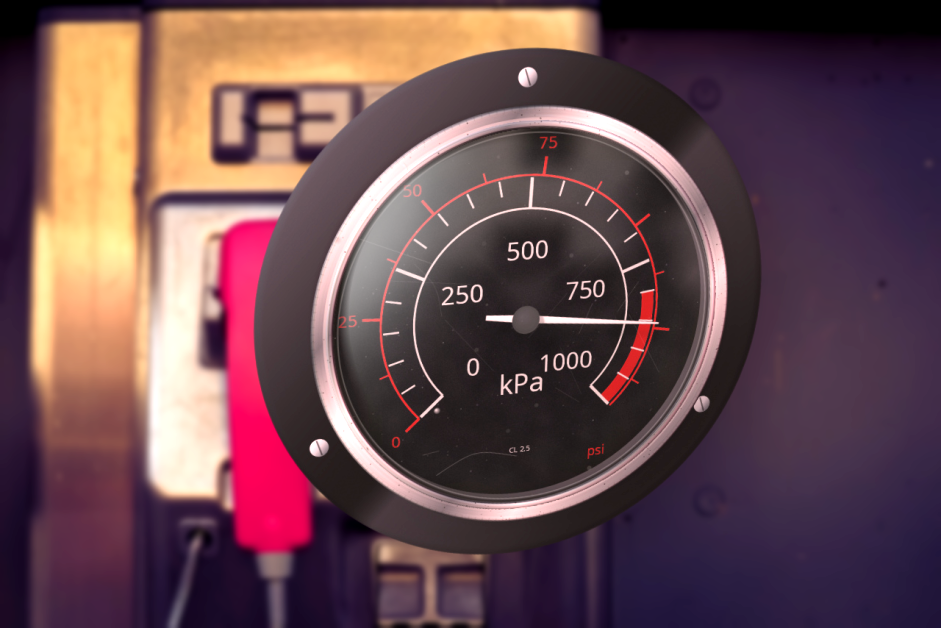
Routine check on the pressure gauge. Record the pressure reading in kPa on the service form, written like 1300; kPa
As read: 850; kPa
